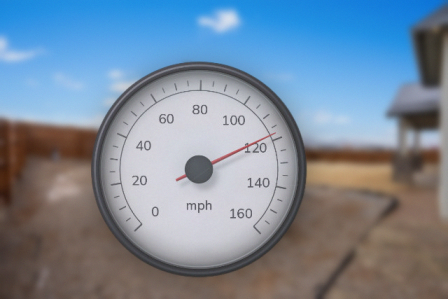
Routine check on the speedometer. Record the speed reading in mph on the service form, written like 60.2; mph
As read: 117.5; mph
